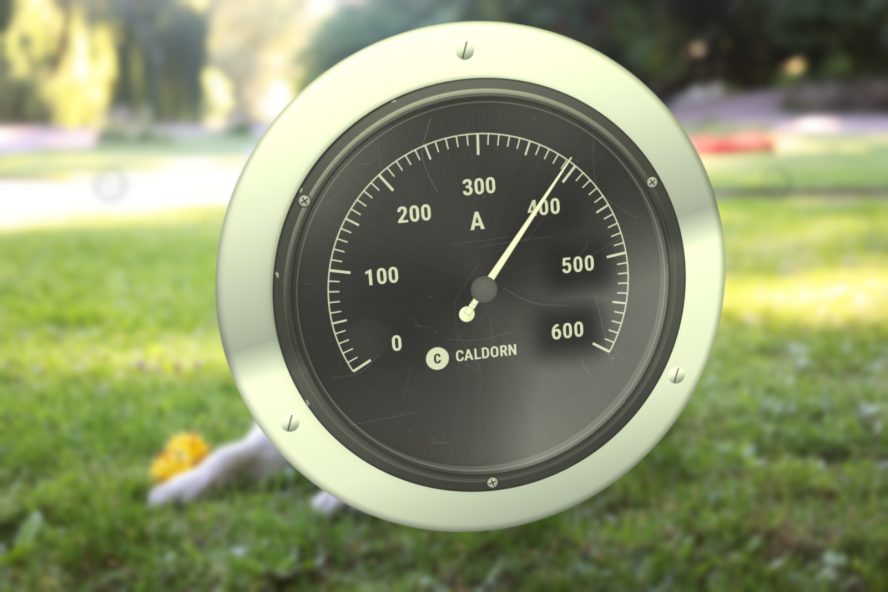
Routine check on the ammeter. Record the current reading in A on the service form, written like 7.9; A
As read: 390; A
